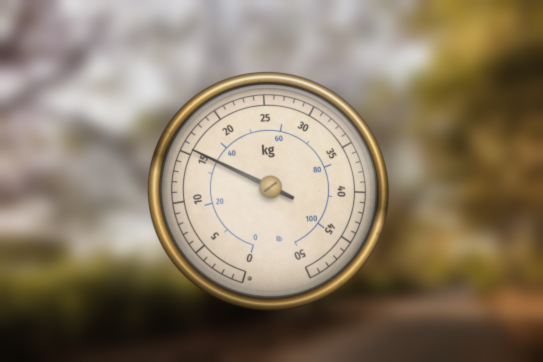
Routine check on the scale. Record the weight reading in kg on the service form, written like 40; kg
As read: 15.5; kg
